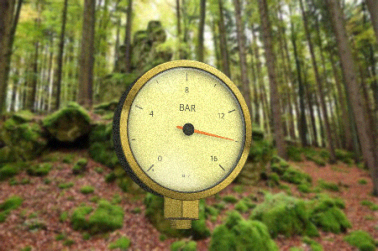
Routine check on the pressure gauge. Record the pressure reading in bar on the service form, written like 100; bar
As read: 14; bar
